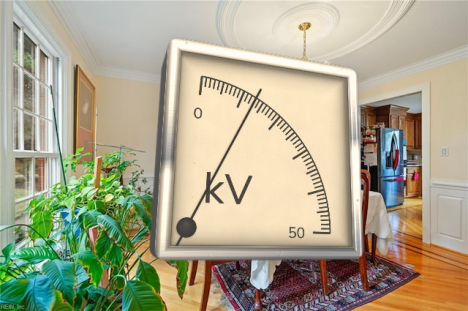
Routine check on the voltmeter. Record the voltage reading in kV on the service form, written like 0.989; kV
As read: 13; kV
